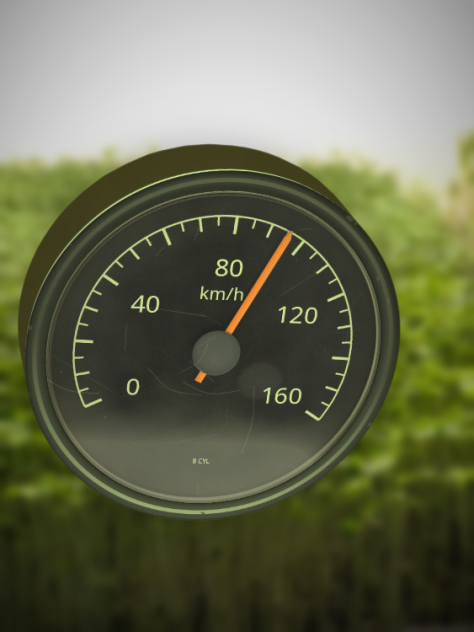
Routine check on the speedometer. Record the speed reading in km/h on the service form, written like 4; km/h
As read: 95; km/h
